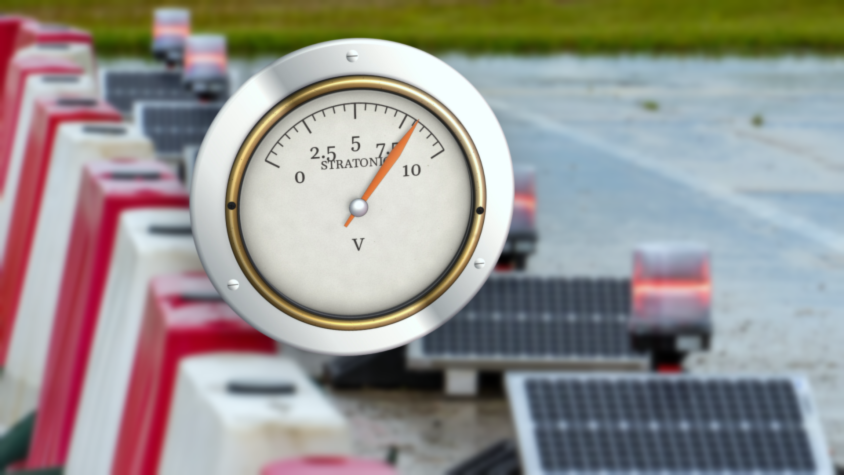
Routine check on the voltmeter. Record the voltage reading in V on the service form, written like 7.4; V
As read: 8; V
